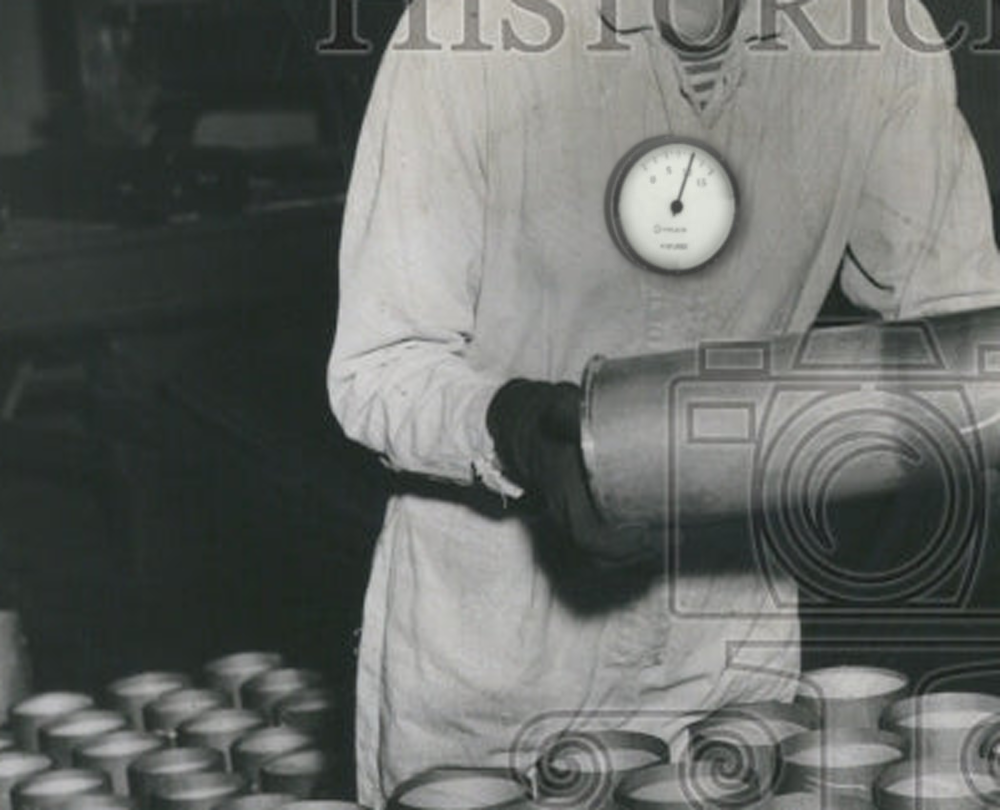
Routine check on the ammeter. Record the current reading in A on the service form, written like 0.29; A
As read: 10; A
